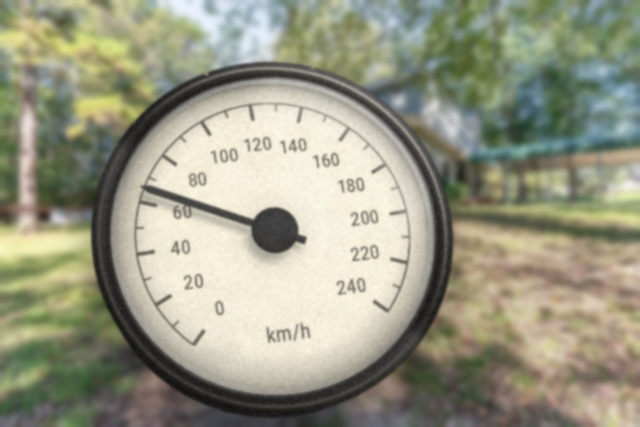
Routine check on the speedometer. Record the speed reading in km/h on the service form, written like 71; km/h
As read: 65; km/h
